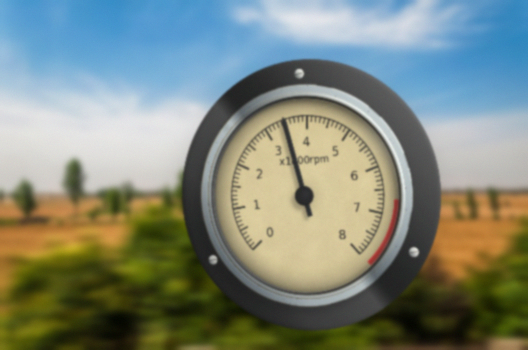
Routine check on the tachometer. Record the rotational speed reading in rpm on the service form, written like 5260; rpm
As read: 3500; rpm
